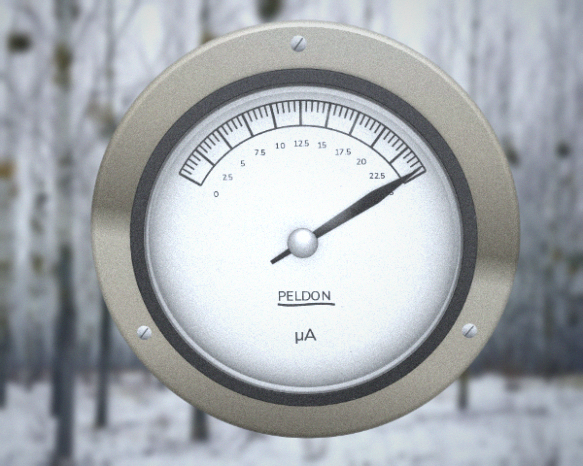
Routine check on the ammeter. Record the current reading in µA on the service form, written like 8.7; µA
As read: 24.5; µA
